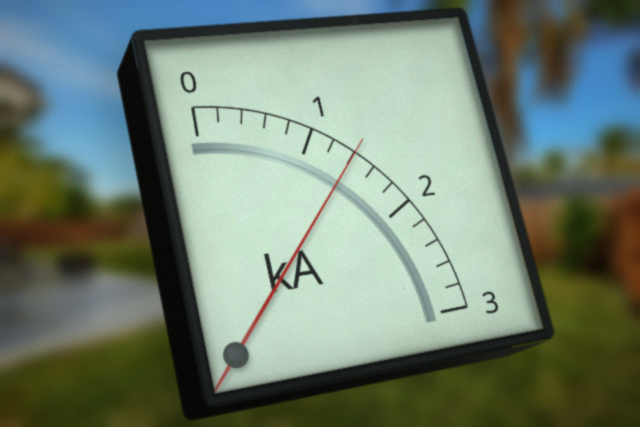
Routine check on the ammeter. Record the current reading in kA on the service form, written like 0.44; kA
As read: 1.4; kA
